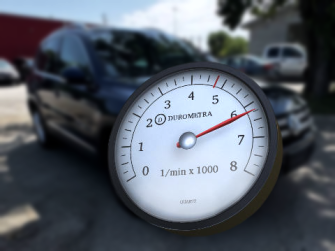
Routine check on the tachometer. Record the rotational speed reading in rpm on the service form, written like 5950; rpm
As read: 6250; rpm
